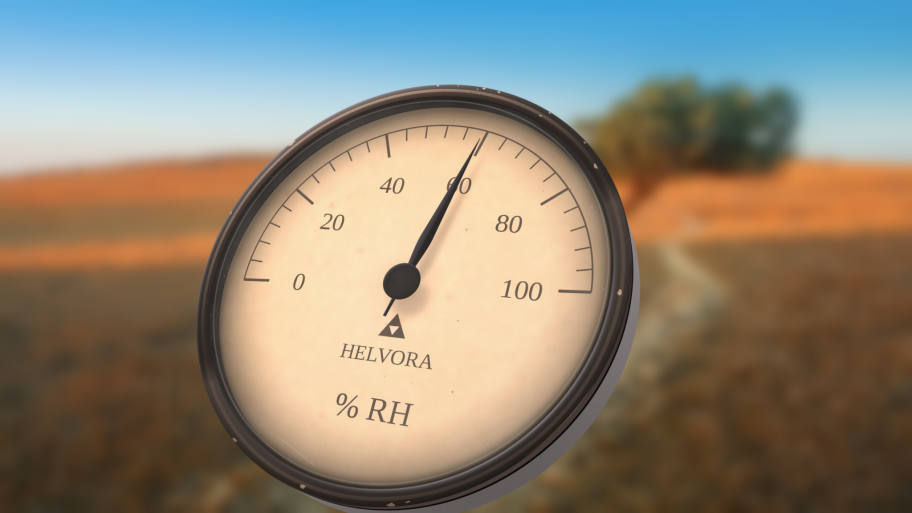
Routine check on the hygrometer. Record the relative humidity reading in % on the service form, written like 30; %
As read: 60; %
